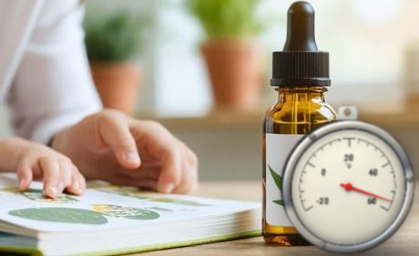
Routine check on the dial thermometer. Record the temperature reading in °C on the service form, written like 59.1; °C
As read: 56; °C
